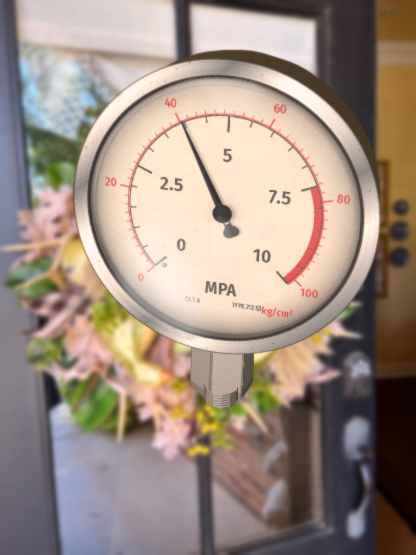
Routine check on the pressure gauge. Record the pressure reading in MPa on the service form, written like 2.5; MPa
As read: 4; MPa
